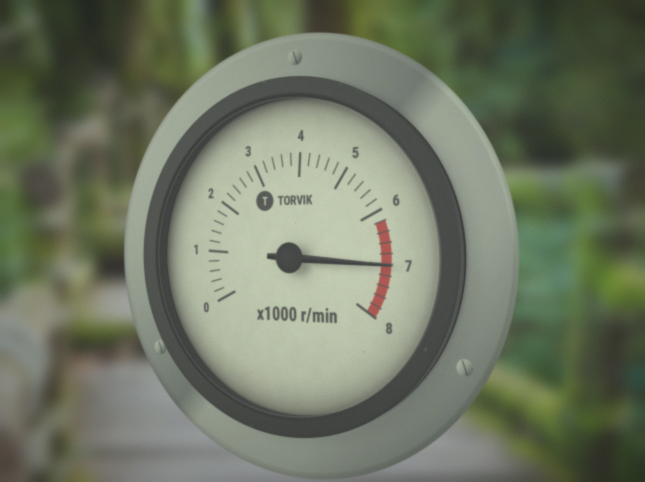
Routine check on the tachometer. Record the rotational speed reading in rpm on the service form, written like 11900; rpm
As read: 7000; rpm
